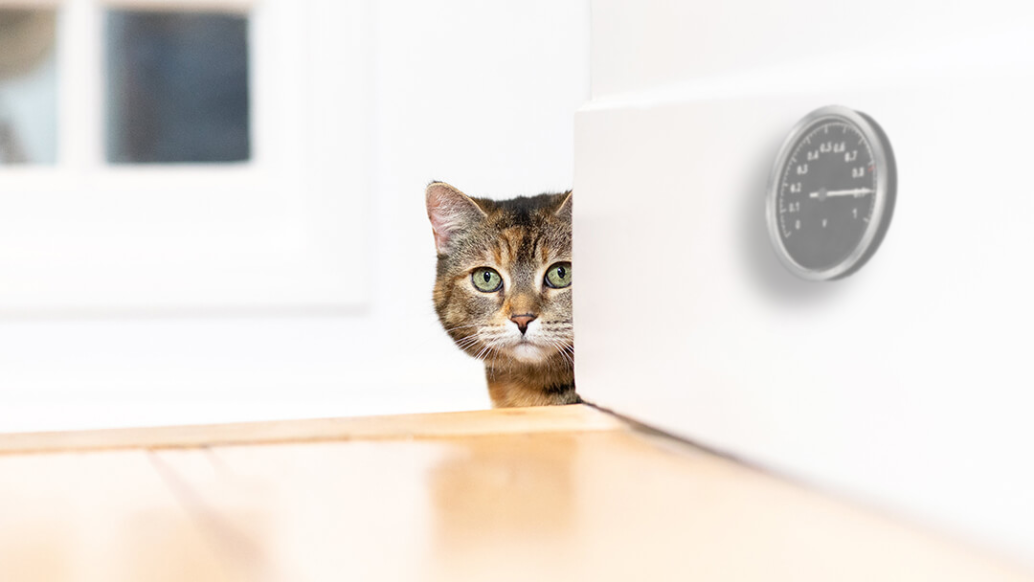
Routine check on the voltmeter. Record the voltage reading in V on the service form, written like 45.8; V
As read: 0.9; V
